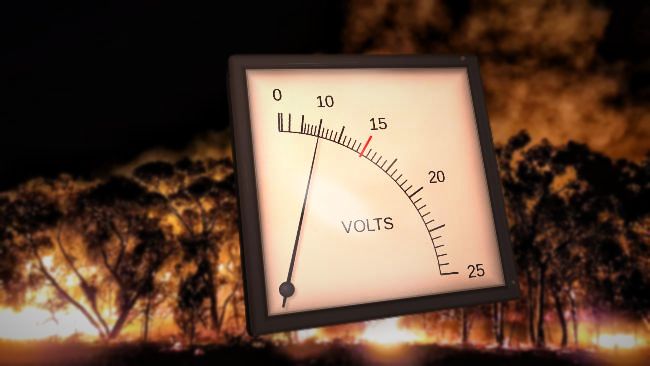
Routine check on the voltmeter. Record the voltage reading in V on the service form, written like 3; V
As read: 10; V
